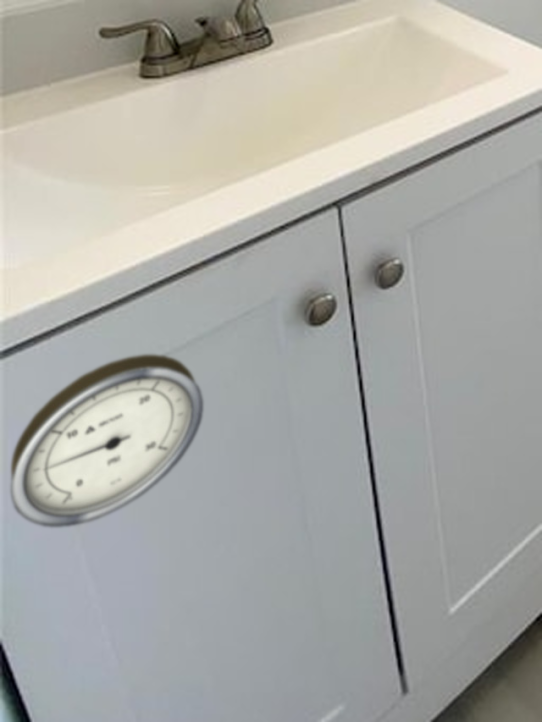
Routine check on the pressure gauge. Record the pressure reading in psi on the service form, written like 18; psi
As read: 6; psi
